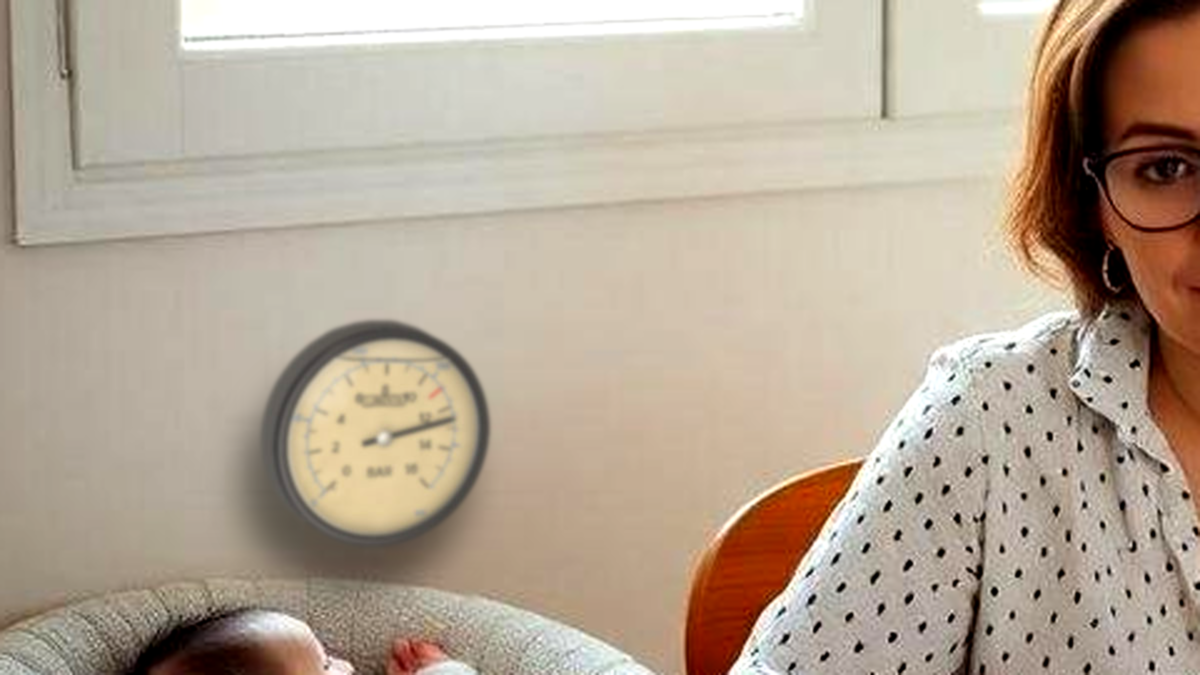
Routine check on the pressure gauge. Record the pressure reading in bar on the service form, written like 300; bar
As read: 12.5; bar
